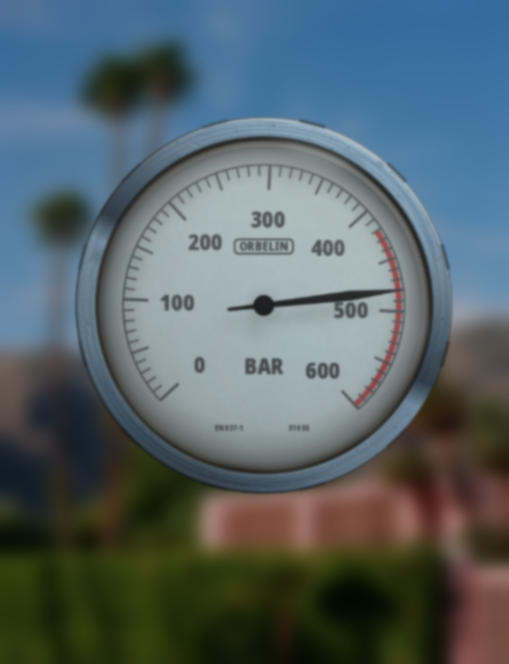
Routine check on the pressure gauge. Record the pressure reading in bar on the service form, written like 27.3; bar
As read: 480; bar
